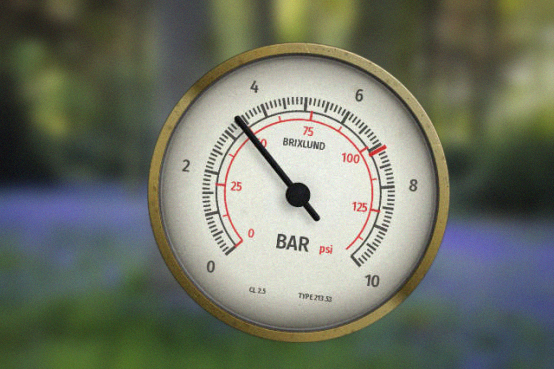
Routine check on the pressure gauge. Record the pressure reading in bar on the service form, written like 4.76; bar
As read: 3.4; bar
